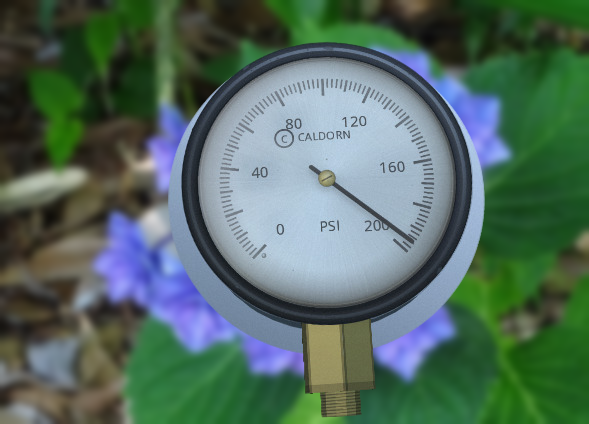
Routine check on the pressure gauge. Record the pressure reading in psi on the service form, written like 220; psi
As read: 196; psi
